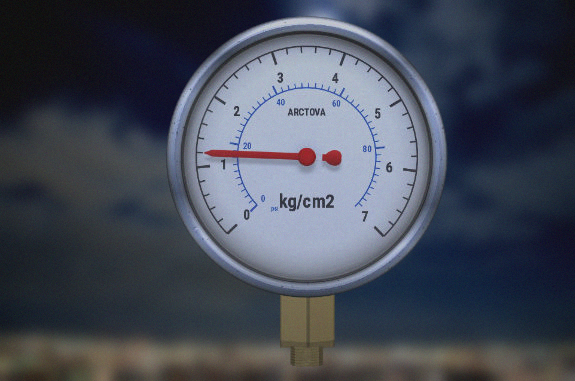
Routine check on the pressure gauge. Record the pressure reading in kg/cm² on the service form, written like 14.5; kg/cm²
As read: 1.2; kg/cm²
